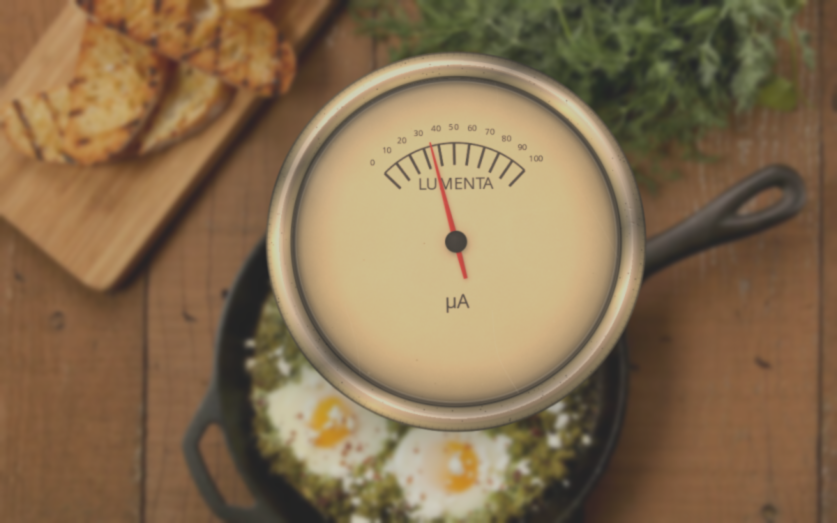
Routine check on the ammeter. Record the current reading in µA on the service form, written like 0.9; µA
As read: 35; µA
